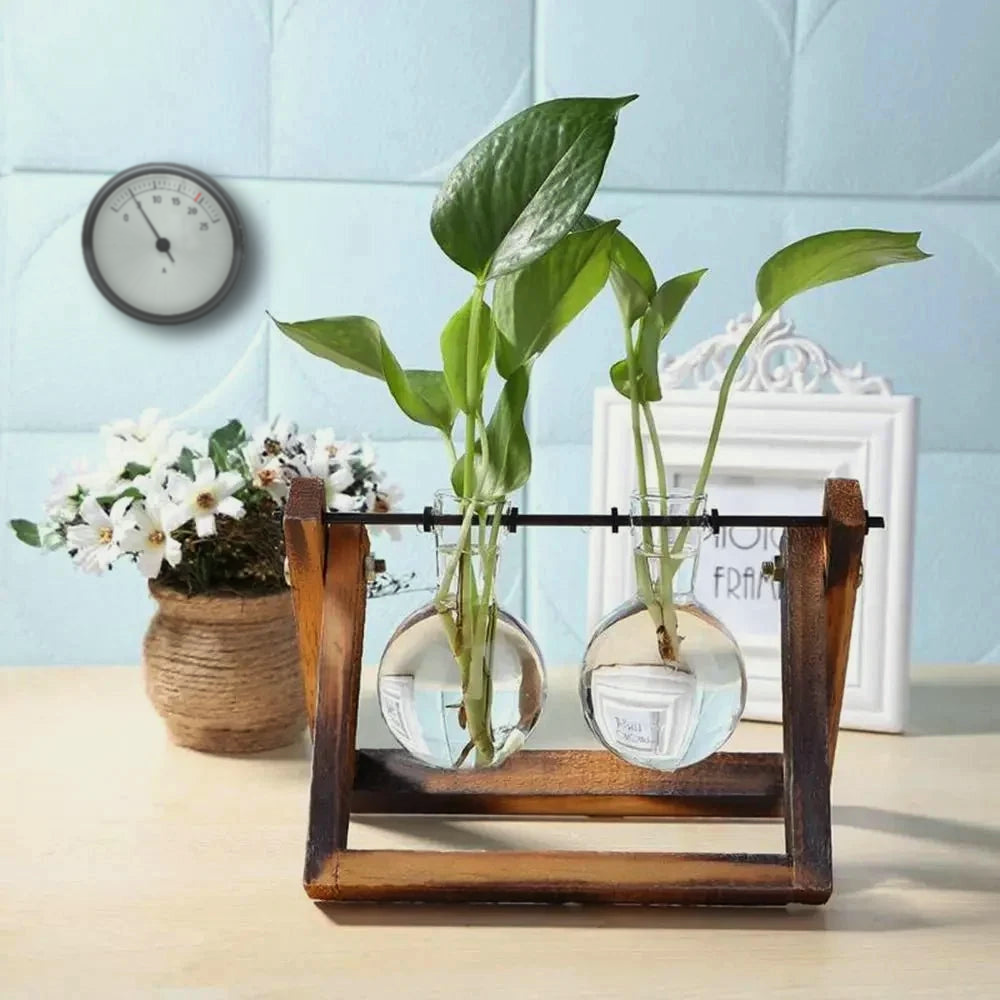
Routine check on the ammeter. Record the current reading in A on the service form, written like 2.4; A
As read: 5; A
